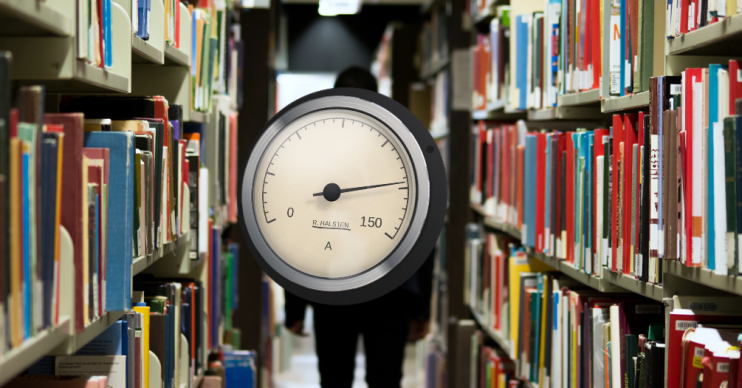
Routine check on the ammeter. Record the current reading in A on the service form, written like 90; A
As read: 122.5; A
